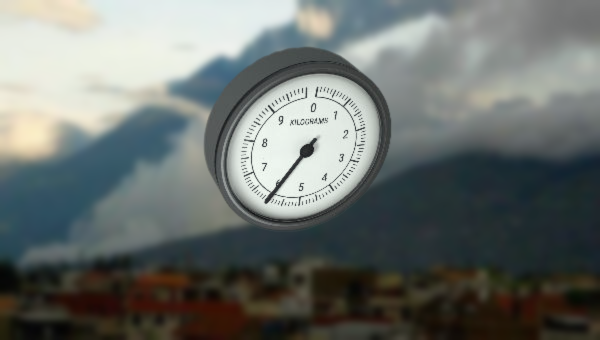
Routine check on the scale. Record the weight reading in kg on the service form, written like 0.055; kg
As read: 6; kg
